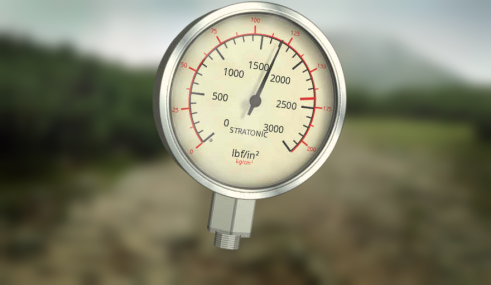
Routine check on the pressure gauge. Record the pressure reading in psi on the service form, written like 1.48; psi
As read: 1700; psi
